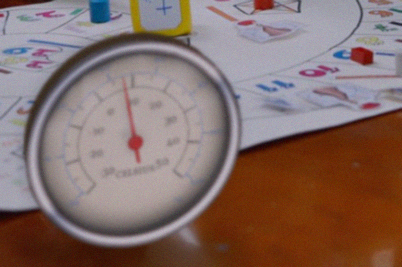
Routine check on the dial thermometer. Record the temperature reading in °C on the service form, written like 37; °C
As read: 7.5; °C
